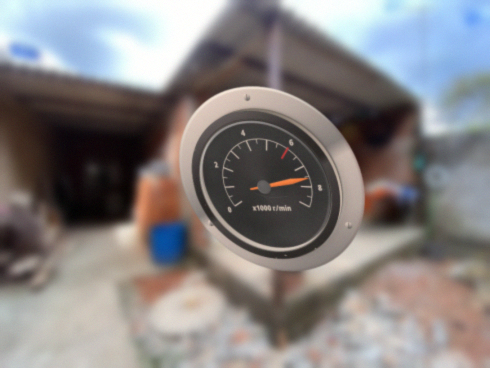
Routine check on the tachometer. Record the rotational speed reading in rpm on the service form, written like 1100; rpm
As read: 7500; rpm
